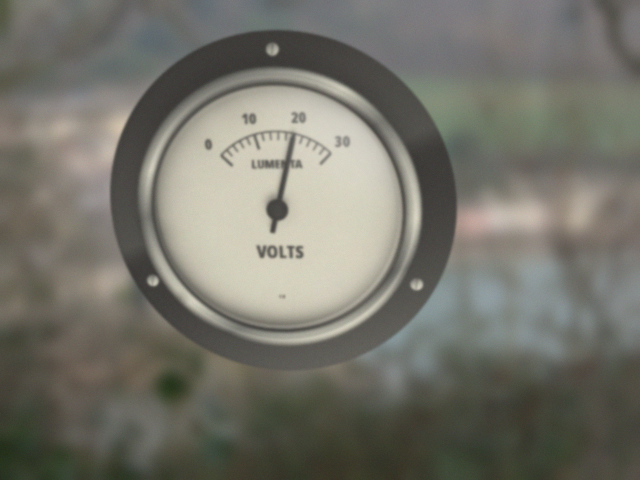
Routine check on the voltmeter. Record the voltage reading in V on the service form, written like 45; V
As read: 20; V
